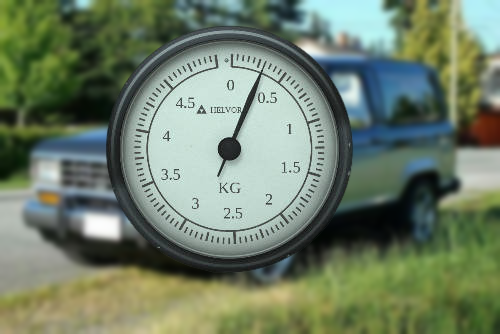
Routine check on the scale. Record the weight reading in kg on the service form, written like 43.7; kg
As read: 0.3; kg
